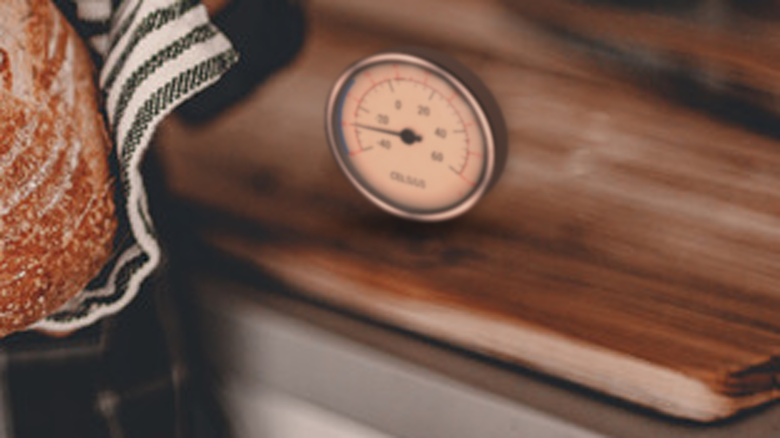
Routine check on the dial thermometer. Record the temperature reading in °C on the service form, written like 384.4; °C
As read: -28; °C
